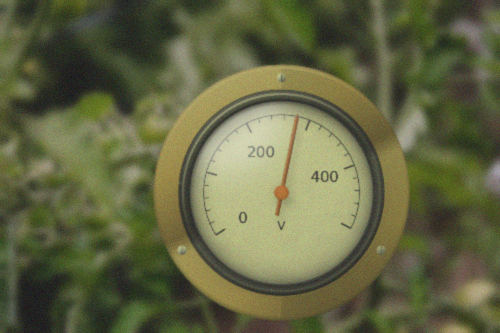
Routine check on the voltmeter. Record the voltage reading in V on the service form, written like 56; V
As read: 280; V
